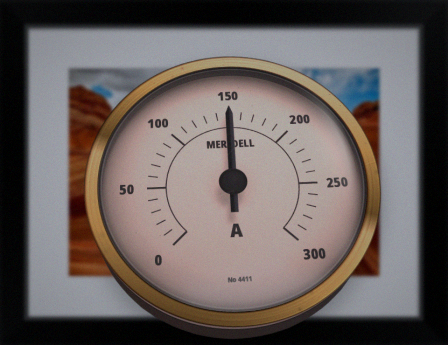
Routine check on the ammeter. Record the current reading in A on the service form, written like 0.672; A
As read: 150; A
